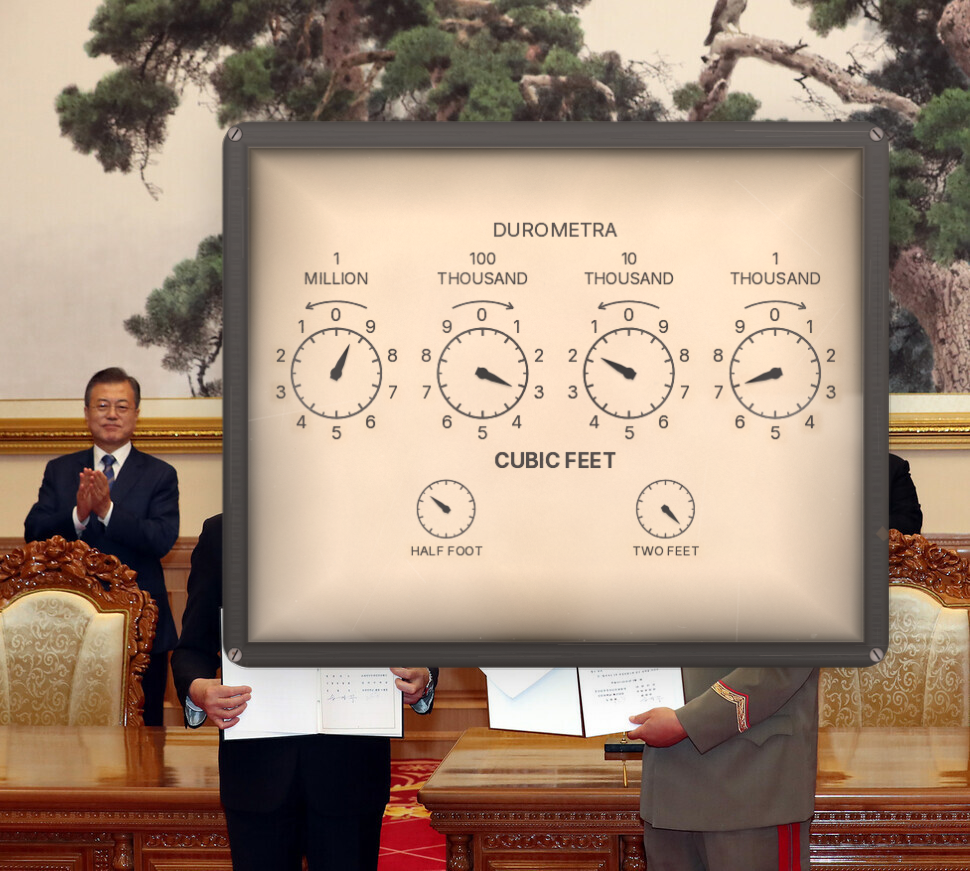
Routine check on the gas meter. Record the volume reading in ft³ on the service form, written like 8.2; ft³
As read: 931700; ft³
